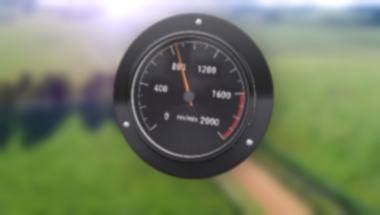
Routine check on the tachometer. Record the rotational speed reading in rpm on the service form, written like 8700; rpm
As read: 850; rpm
